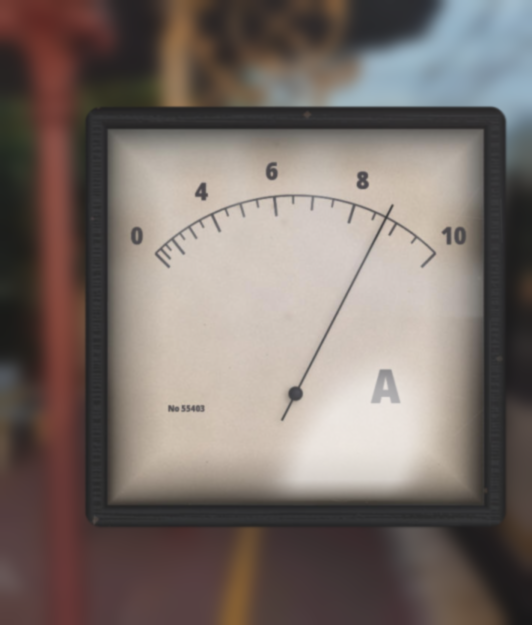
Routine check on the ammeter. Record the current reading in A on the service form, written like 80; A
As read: 8.75; A
